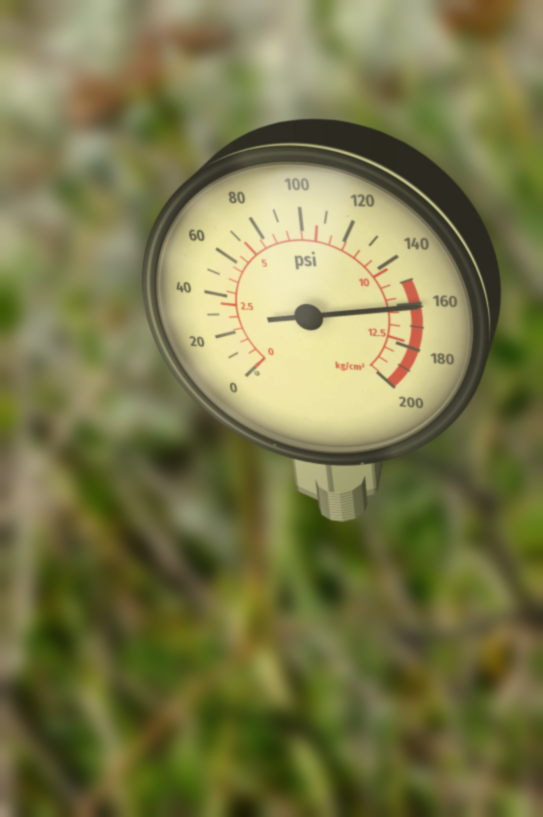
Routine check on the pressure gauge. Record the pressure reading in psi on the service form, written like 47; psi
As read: 160; psi
